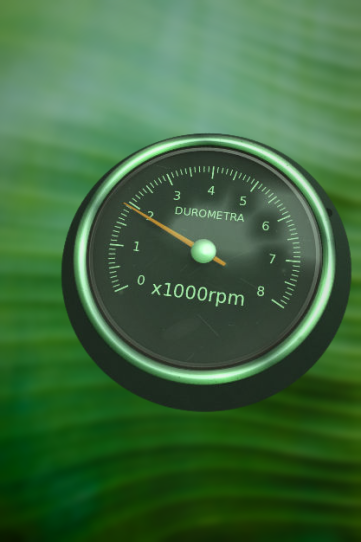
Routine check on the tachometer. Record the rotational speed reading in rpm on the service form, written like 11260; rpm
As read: 1900; rpm
